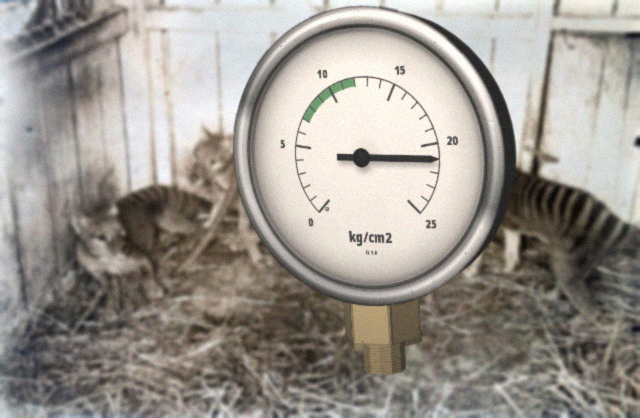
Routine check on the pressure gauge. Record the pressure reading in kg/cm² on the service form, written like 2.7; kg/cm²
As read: 21; kg/cm²
